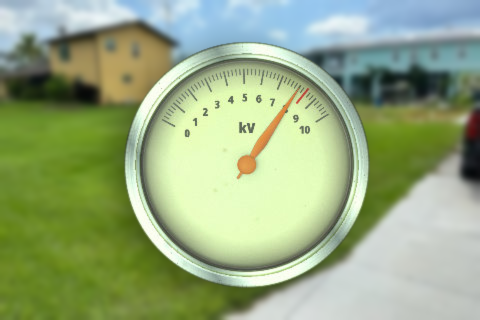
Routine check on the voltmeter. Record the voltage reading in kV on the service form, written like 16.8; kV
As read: 8; kV
